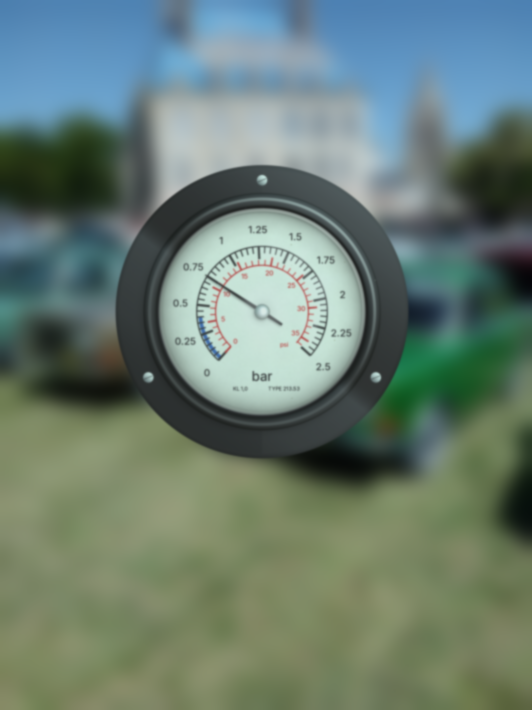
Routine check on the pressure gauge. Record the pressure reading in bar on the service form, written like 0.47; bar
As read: 0.75; bar
